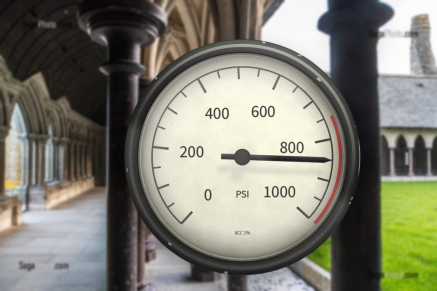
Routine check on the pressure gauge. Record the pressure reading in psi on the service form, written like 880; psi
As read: 850; psi
